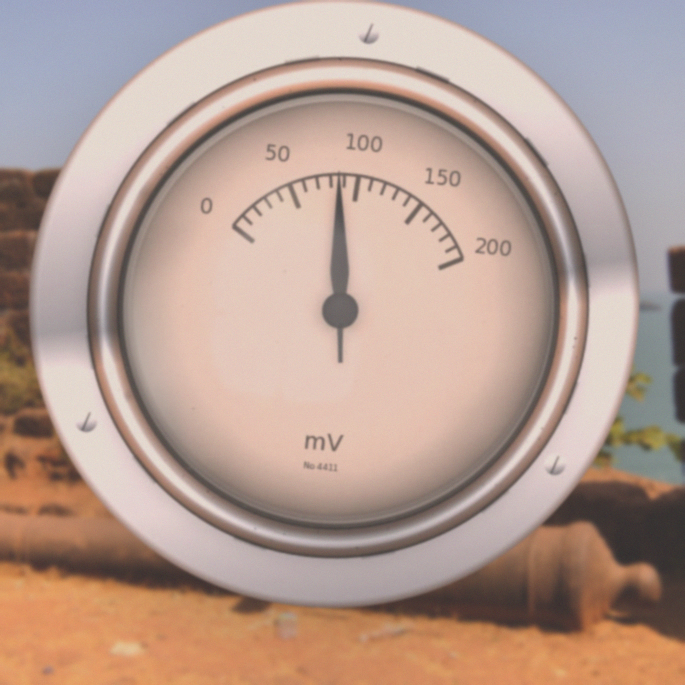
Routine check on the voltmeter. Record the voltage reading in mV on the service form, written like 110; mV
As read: 85; mV
